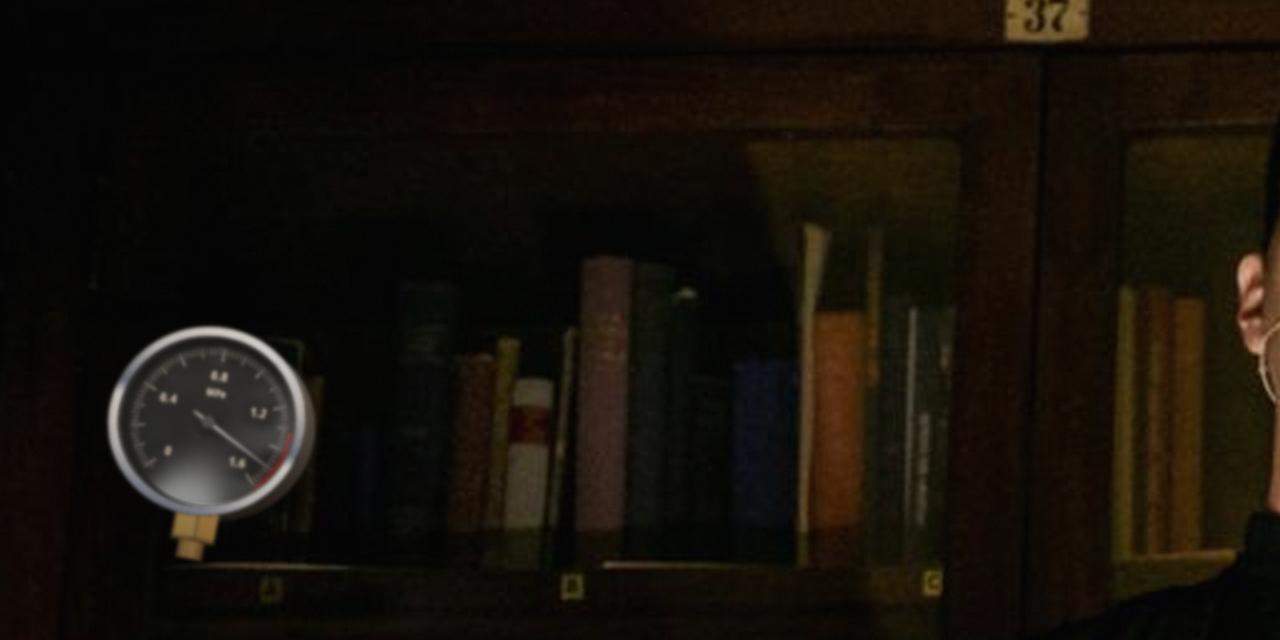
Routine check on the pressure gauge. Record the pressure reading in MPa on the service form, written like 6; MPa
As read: 1.5; MPa
